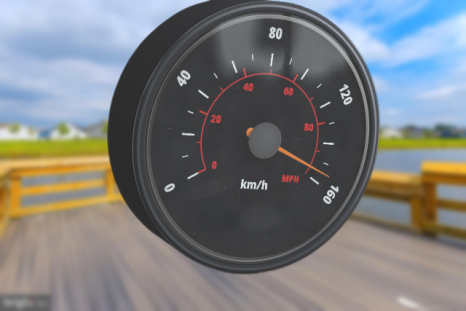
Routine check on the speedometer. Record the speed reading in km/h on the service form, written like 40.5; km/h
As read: 155; km/h
